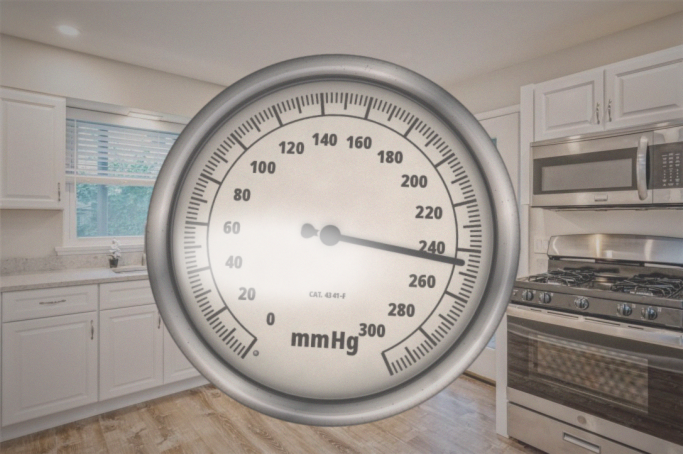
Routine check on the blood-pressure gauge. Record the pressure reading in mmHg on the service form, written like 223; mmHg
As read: 246; mmHg
